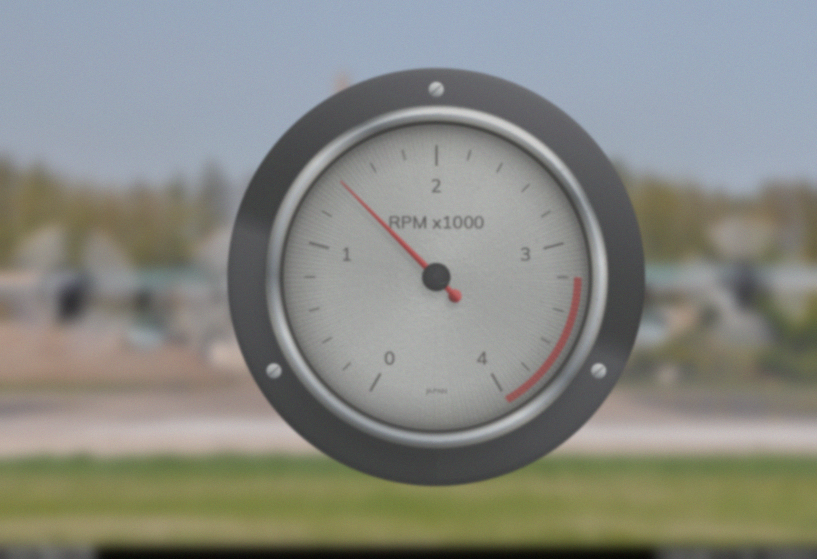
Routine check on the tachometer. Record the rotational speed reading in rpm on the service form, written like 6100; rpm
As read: 1400; rpm
